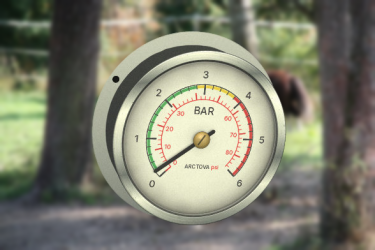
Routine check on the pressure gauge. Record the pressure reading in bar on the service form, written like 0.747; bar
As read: 0.2; bar
